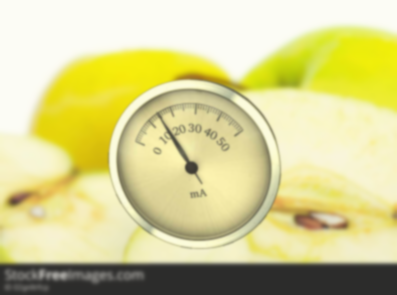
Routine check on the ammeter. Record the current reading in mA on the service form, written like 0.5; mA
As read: 15; mA
